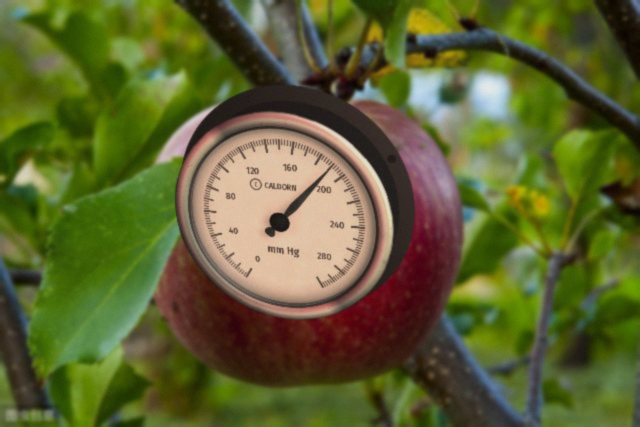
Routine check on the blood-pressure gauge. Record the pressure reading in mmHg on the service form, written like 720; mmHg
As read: 190; mmHg
